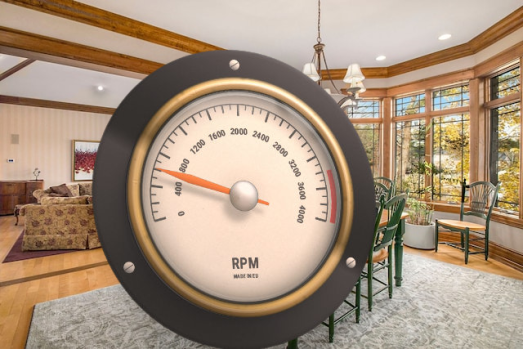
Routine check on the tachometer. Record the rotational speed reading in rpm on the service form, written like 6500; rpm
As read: 600; rpm
